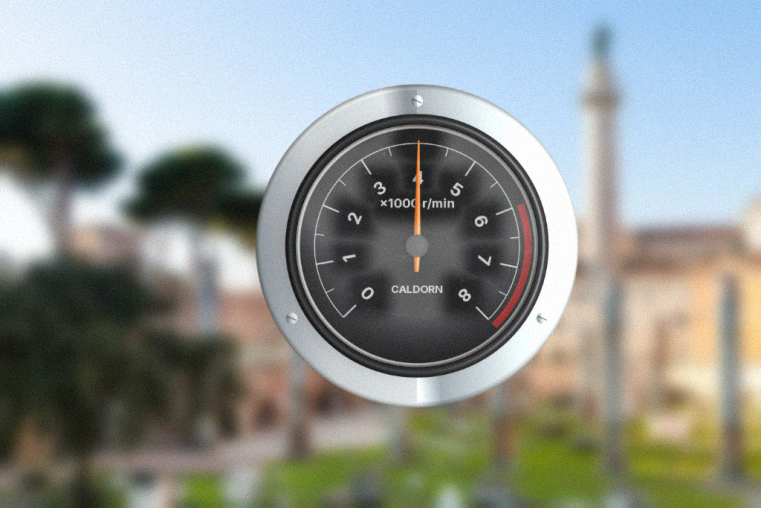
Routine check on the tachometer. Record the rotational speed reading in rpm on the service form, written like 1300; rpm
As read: 4000; rpm
